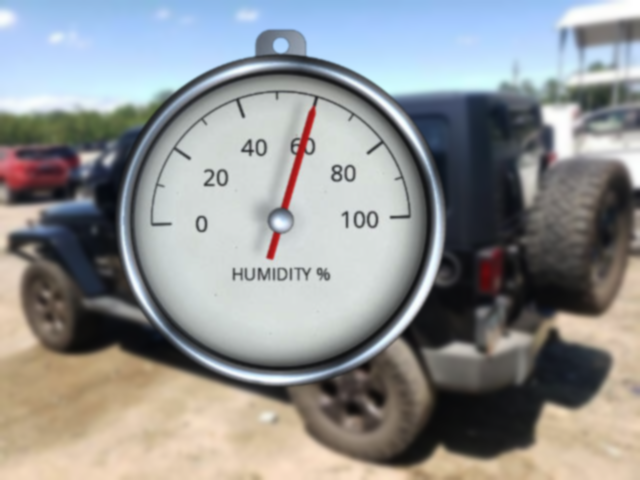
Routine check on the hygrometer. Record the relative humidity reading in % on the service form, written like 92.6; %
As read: 60; %
